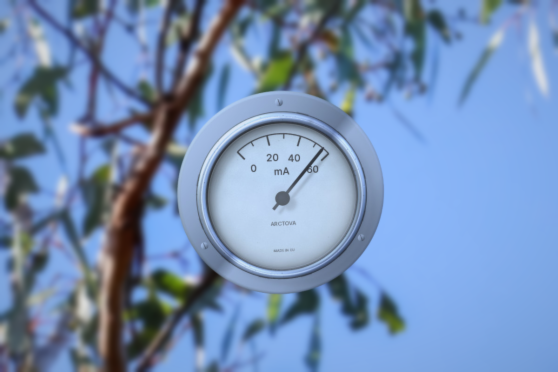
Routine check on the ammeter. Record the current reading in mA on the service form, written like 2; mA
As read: 55; mA
